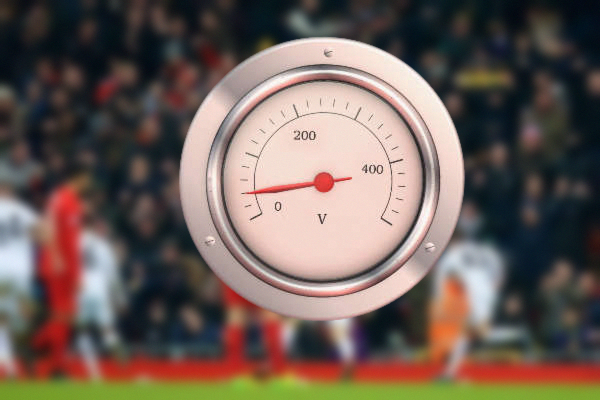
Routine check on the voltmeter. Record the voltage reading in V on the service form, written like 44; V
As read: 40; V
